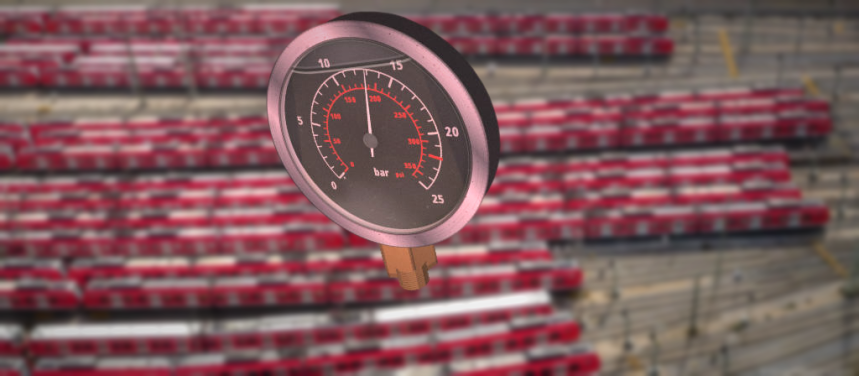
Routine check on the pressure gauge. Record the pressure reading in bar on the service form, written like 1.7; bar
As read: 13; bar
